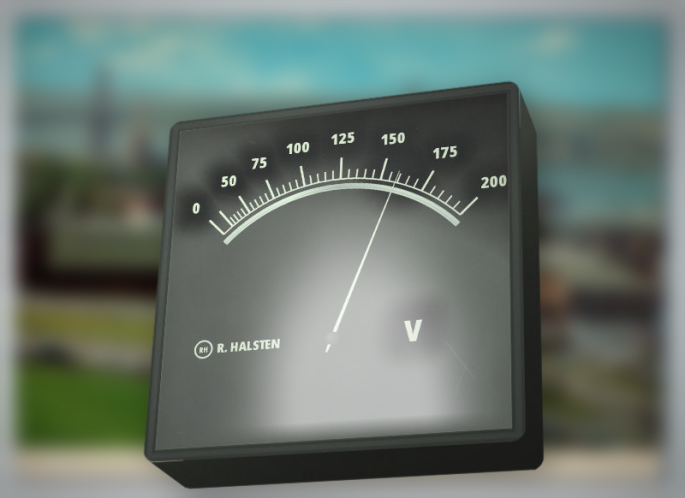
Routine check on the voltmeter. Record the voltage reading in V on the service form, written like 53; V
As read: 160; V
